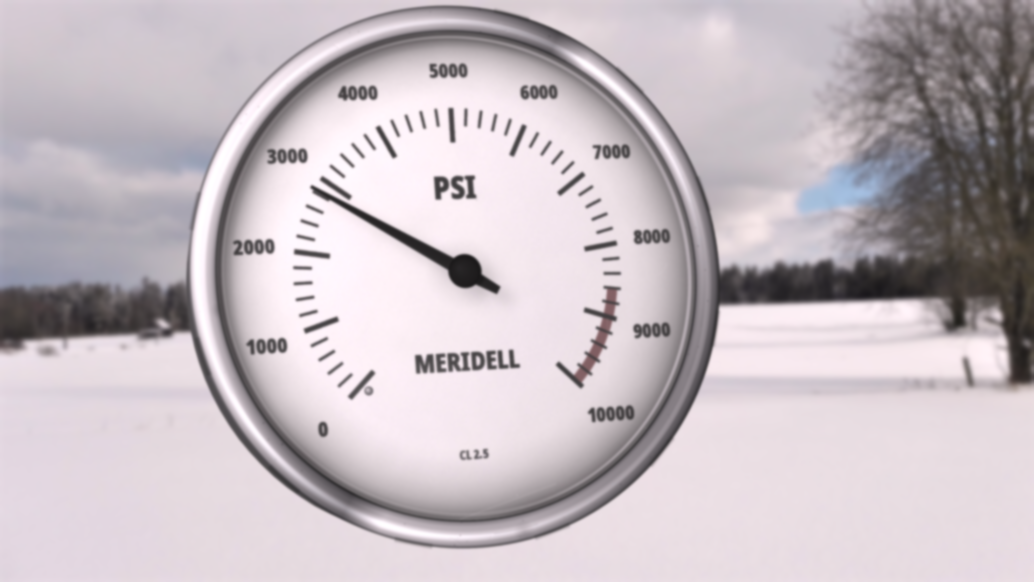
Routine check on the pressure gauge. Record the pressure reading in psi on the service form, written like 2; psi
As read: 2800; psi
